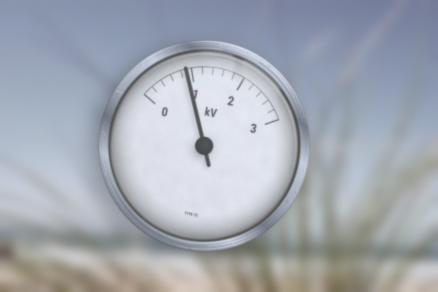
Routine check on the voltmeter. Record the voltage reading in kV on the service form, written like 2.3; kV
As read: 0.9; kV
